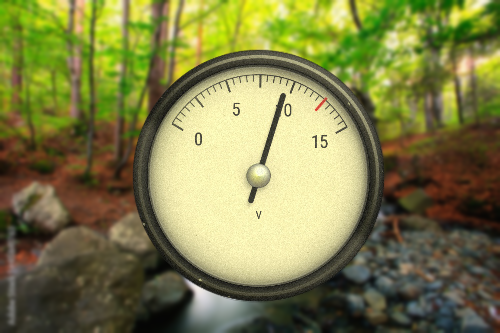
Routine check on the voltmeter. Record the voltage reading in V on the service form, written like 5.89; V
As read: 9.5; V
